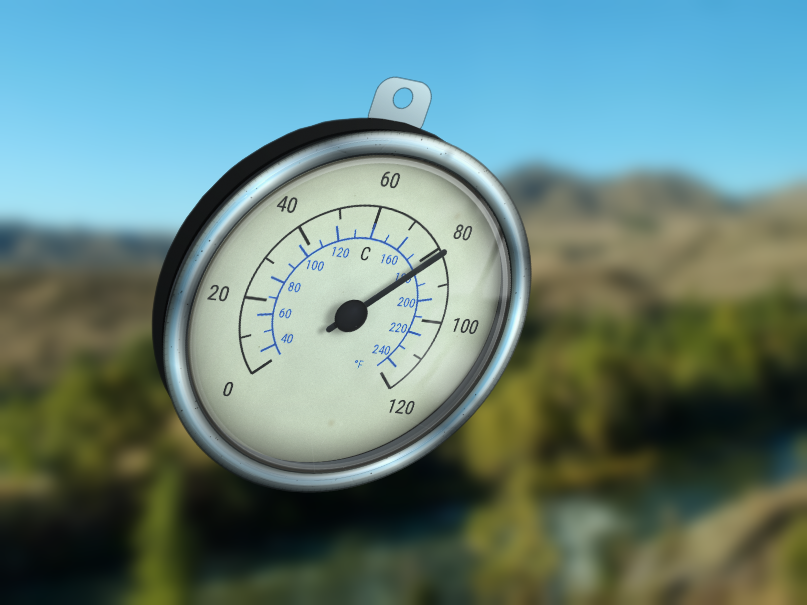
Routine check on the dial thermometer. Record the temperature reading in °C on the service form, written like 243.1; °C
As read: 80; °C
